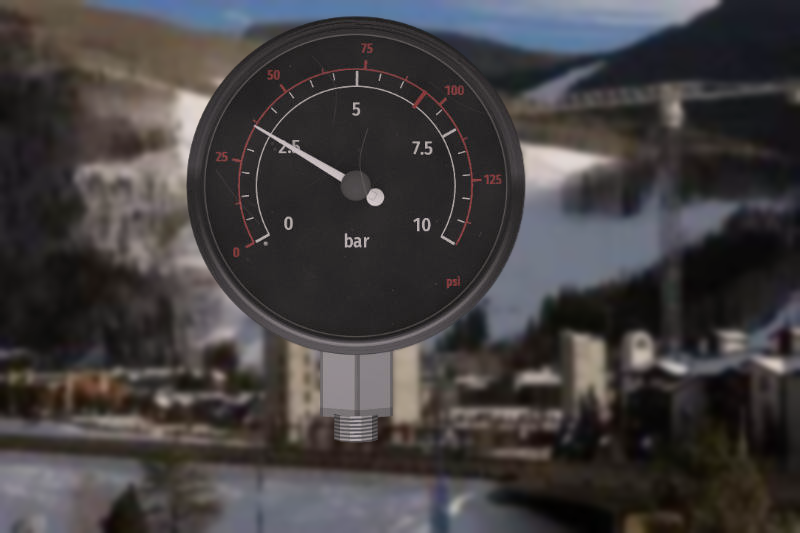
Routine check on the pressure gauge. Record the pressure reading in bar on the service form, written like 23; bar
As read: 2.5; bar
